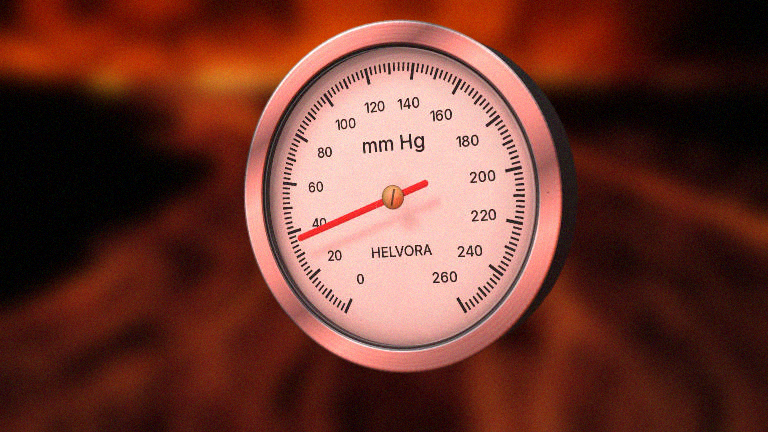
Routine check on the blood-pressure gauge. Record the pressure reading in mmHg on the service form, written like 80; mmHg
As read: 36; mmHg
